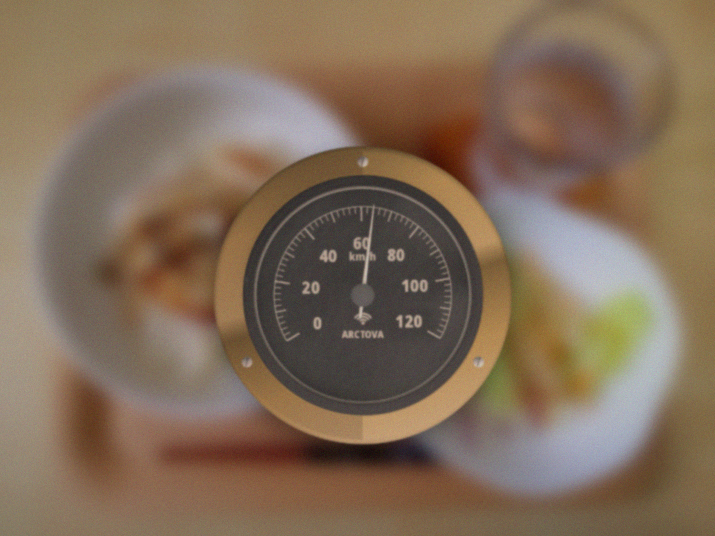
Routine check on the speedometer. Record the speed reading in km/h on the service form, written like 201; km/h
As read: 64; km/h
